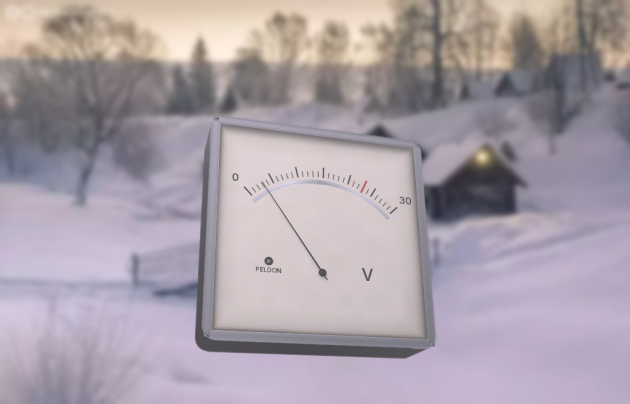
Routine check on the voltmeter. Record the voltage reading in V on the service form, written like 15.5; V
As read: 3; V
